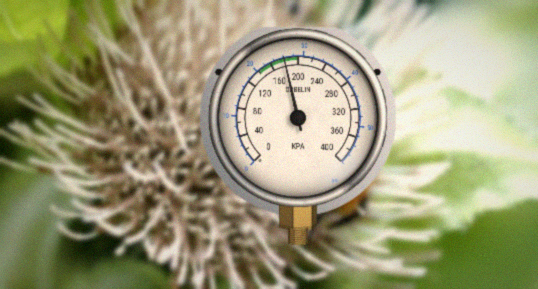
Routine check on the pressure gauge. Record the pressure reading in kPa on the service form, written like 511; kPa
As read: 180; kPa
